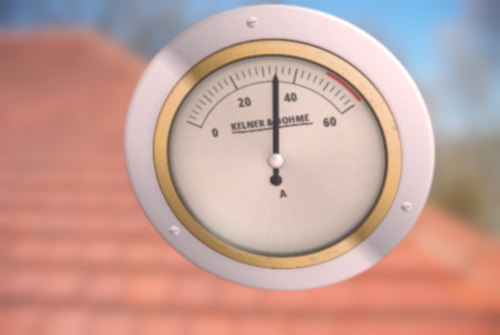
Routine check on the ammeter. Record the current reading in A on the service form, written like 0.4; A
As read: 34; A
